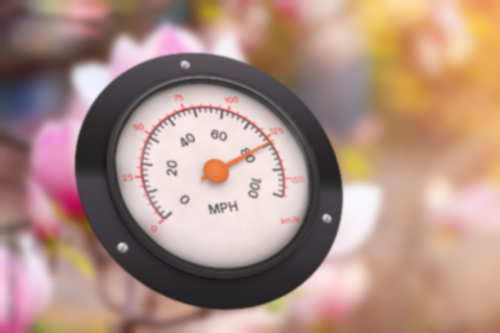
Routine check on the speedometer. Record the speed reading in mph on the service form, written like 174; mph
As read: 80; mph
